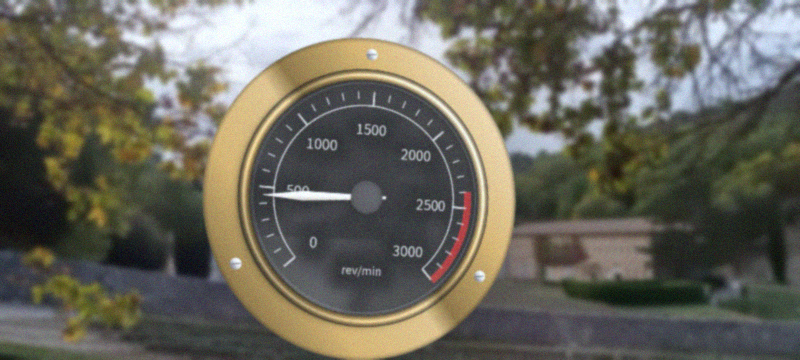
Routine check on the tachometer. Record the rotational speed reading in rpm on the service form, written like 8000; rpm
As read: 450; rpm
